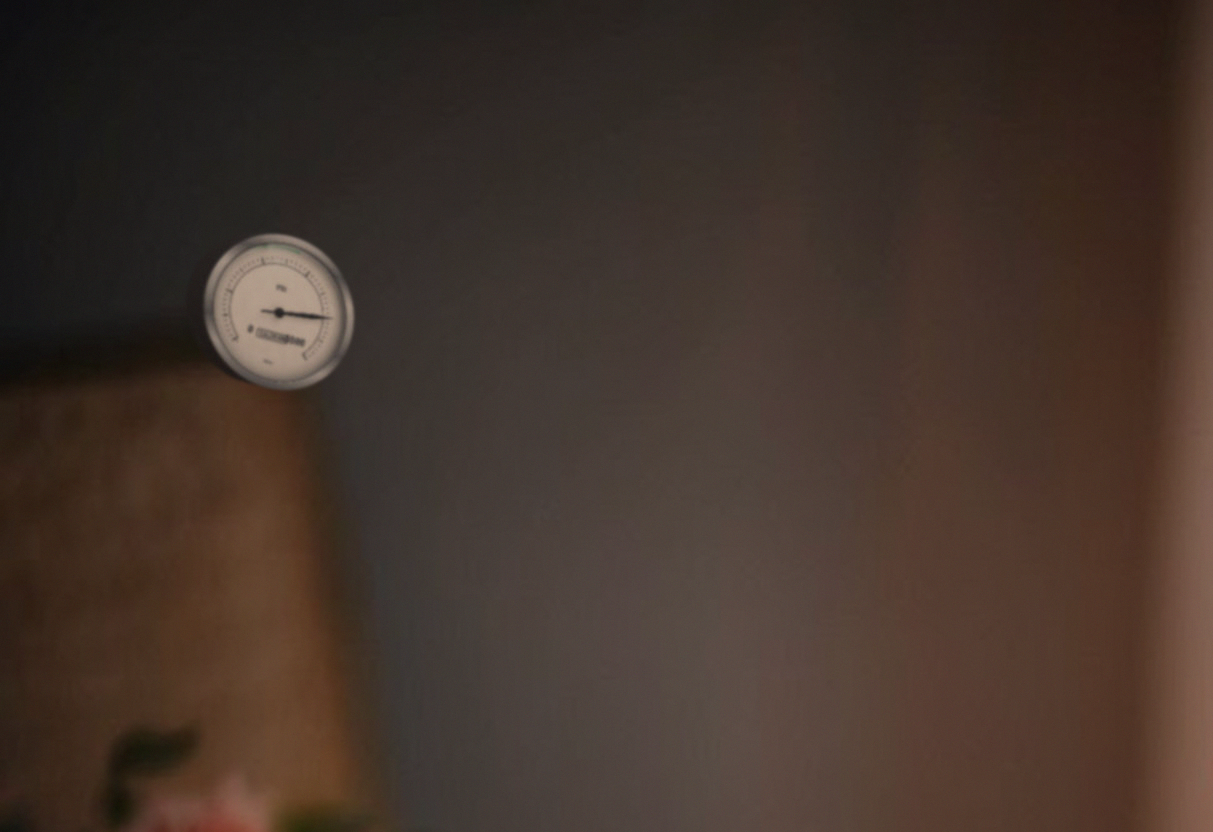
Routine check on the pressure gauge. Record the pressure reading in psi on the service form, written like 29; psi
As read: 4000; psi
